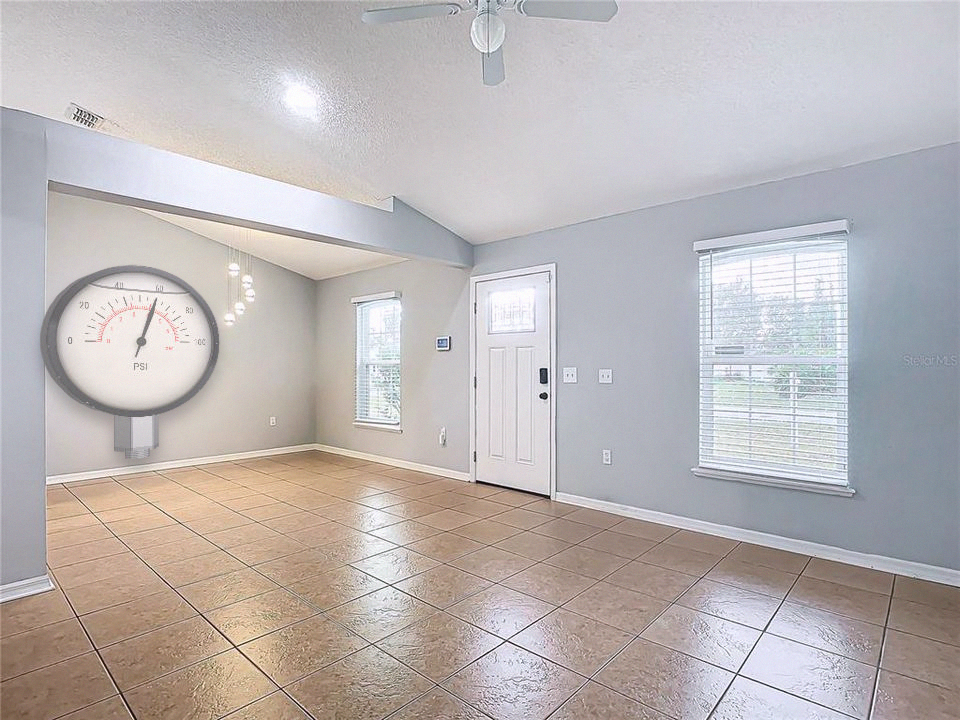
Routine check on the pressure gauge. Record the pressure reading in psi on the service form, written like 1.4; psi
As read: 60; psi
